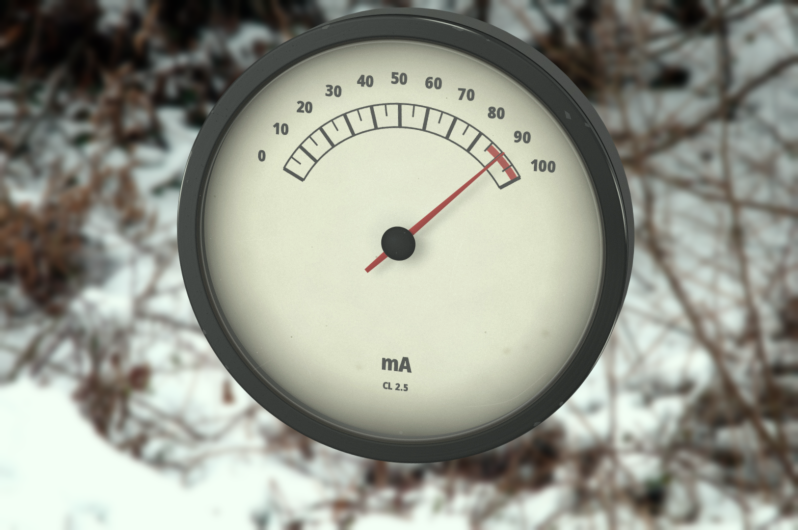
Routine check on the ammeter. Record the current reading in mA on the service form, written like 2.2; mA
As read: 90; mA
